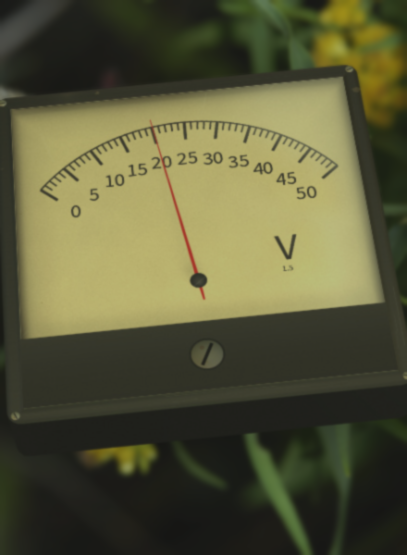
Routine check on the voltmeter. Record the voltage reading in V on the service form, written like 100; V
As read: 20; V
